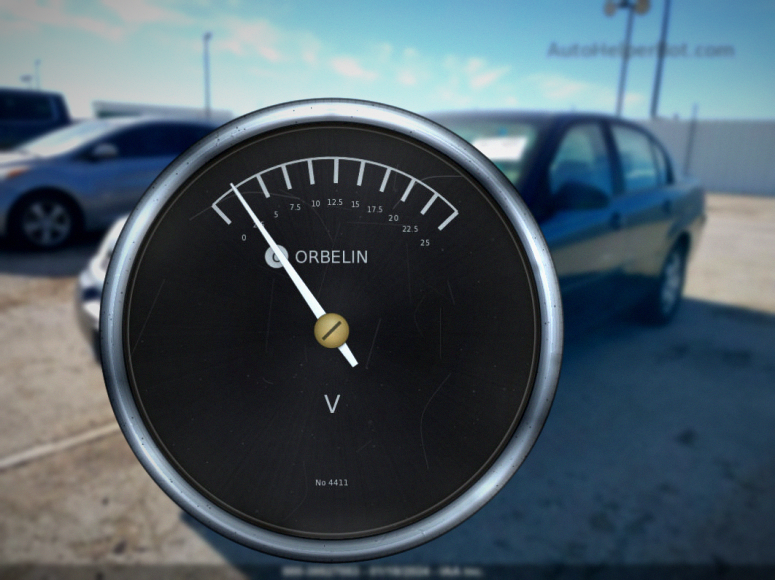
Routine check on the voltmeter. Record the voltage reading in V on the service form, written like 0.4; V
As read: 2.5; V
